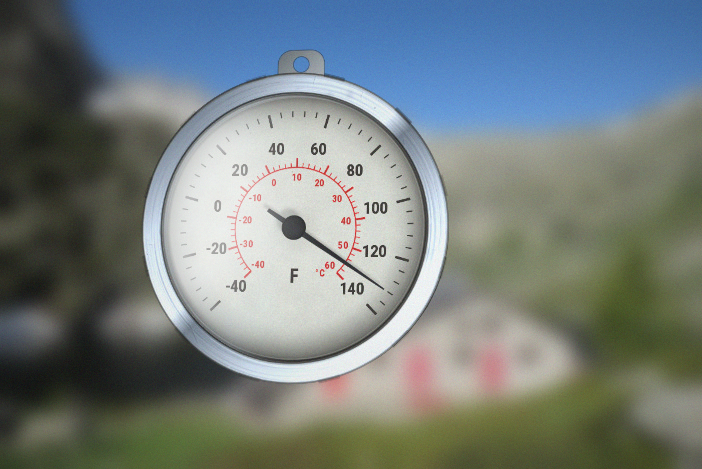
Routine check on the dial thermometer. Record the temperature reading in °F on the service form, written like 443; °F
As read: 132; °F
